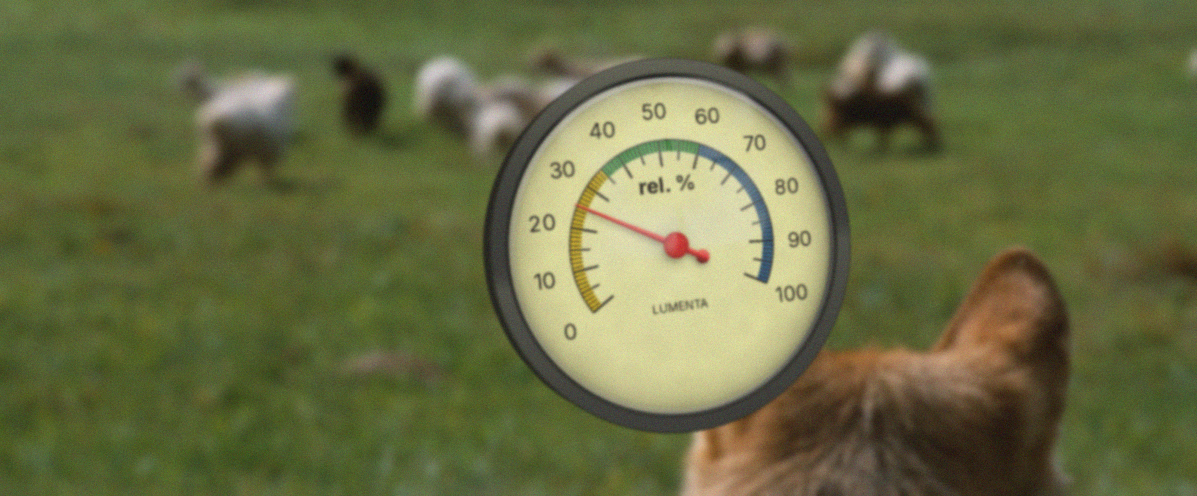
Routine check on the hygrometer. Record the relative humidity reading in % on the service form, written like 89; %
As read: 25; %
